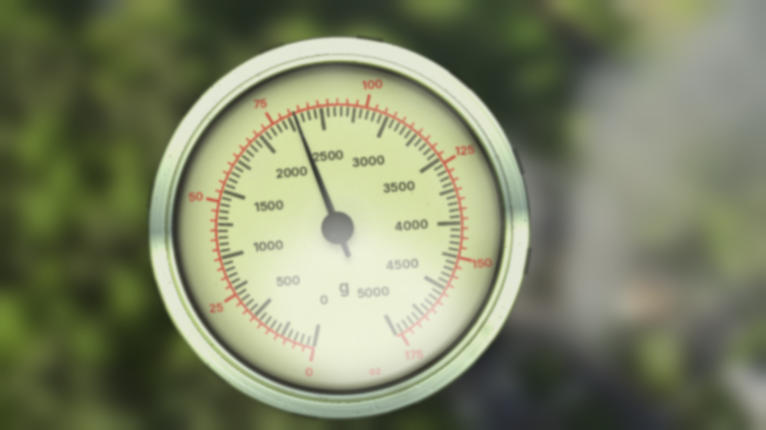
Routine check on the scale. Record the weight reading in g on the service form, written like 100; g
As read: 2300; g
